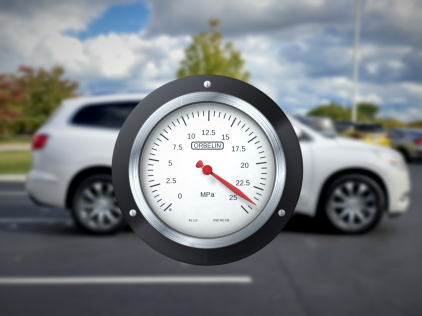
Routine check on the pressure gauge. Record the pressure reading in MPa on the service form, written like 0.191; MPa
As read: 24; MPa
